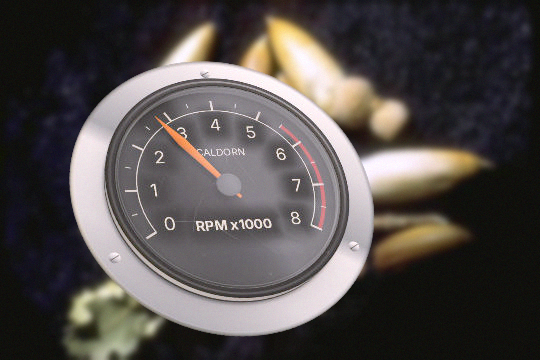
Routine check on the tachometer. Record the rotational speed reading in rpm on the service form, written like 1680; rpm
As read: 2750; rpm
